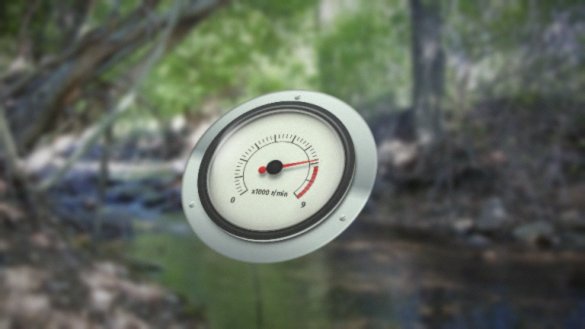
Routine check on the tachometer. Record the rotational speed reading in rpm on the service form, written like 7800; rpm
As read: 7000; rpm
